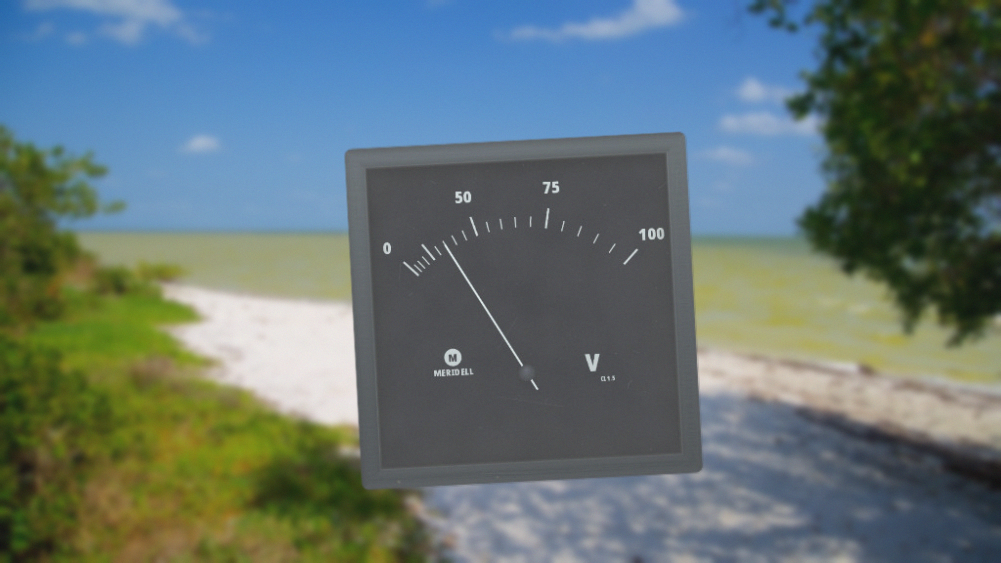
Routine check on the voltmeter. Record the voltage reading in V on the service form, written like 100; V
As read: 35; V
